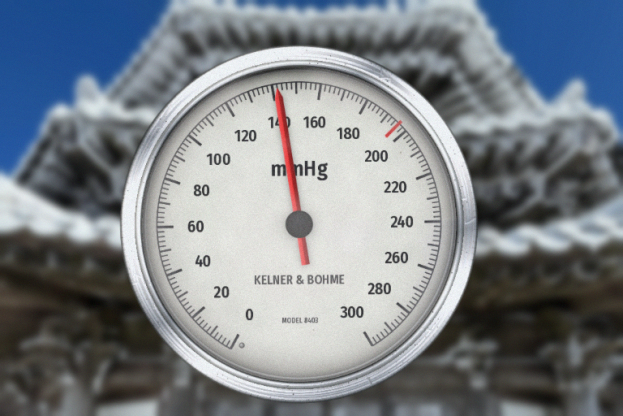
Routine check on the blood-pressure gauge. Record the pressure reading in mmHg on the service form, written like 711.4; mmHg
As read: 142; mmHg
